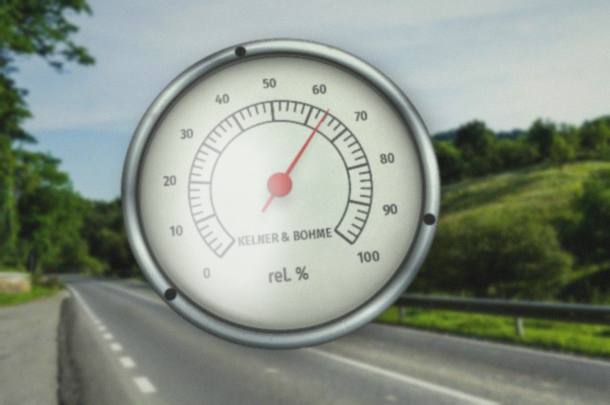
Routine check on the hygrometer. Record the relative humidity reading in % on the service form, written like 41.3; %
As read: 64; %
